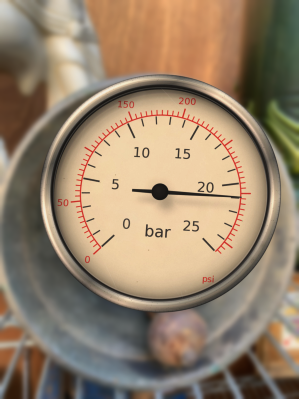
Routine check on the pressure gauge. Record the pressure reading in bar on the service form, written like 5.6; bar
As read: 21; bar
